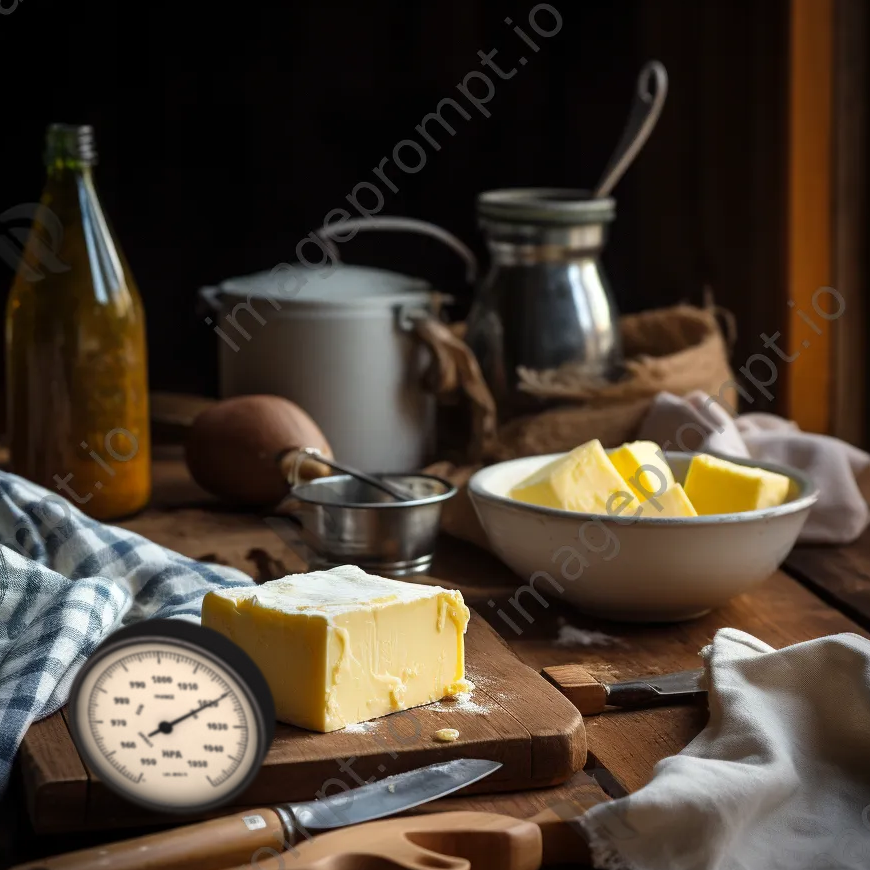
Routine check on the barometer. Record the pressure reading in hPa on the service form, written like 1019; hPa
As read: 1020; hPa
